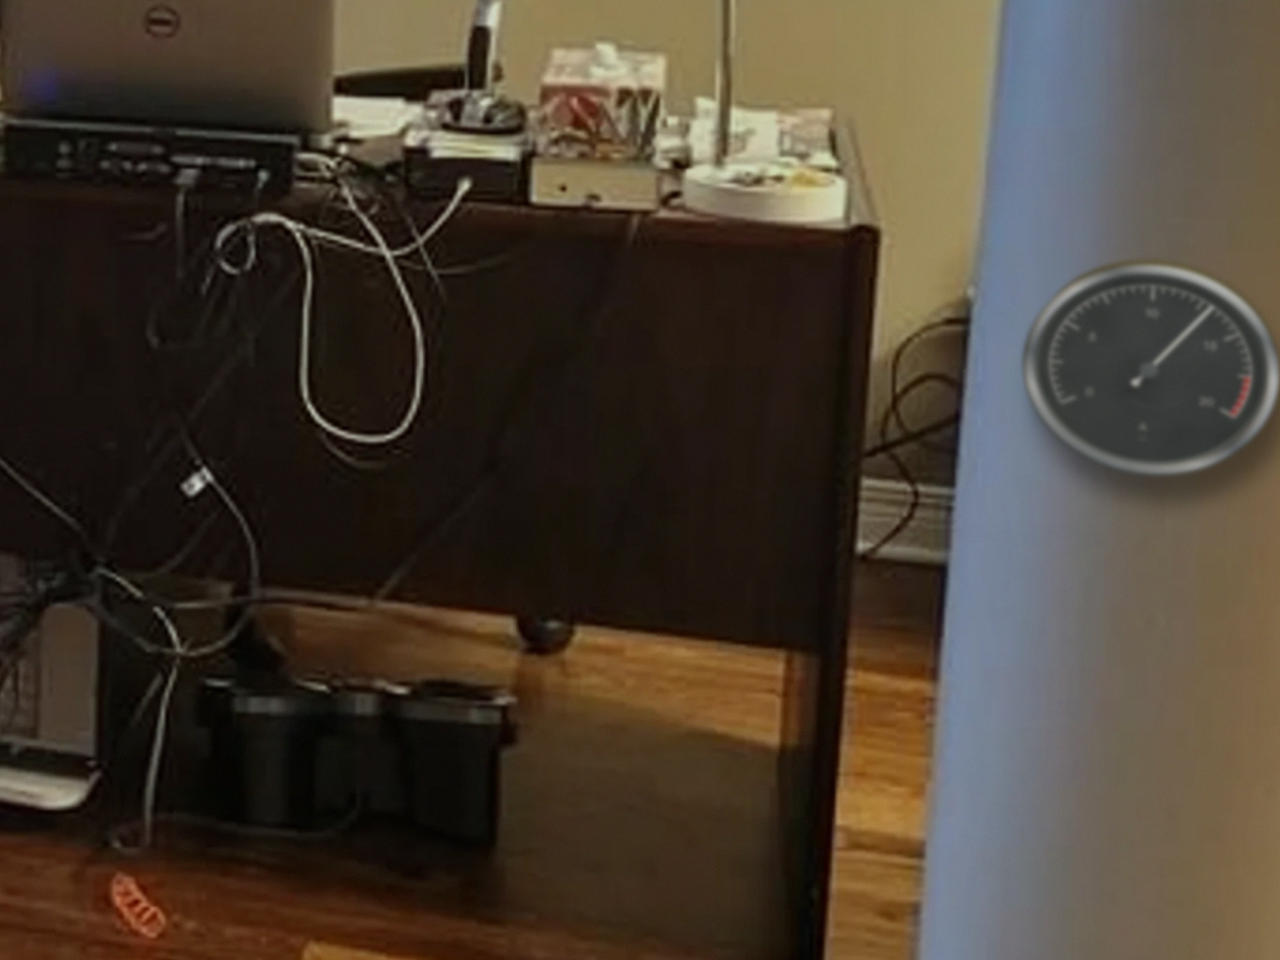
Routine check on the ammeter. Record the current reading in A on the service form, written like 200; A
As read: 13; A
